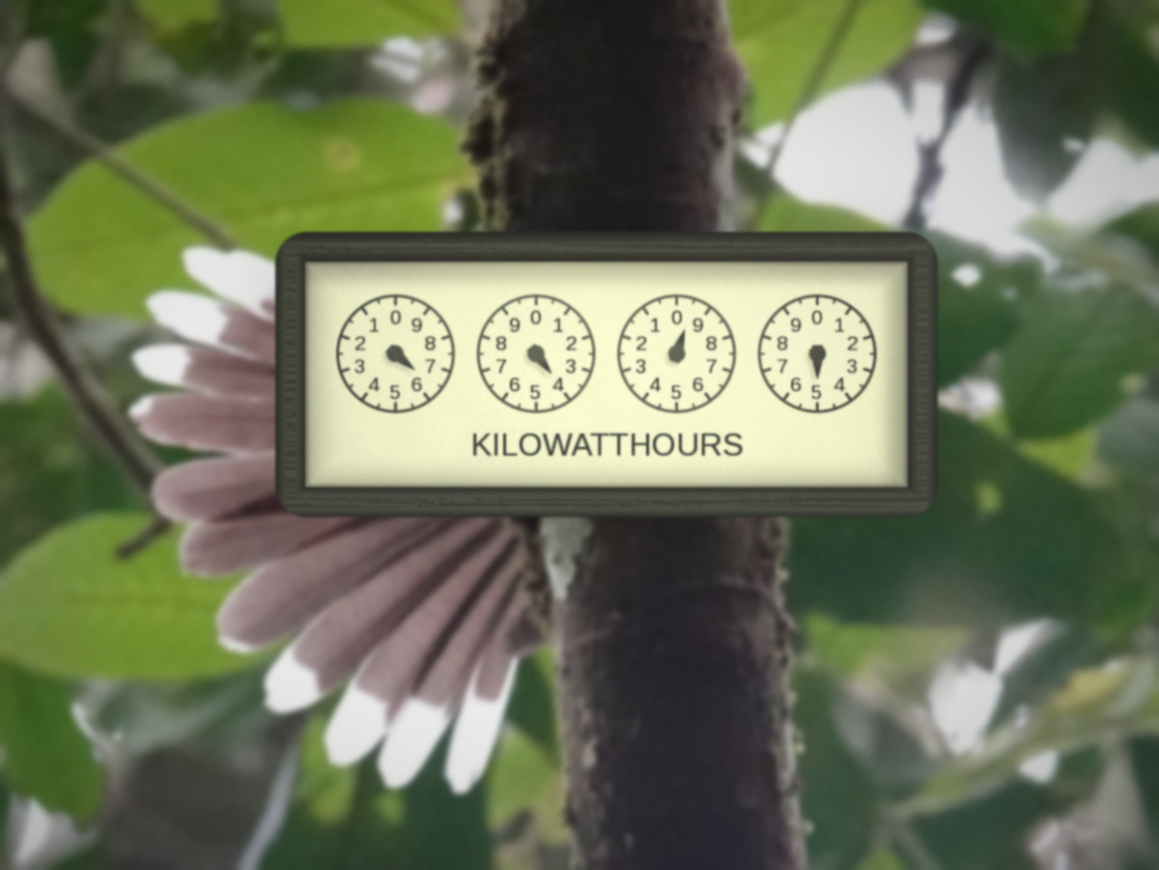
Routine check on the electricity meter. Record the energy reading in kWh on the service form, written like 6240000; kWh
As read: 6395; kWh
